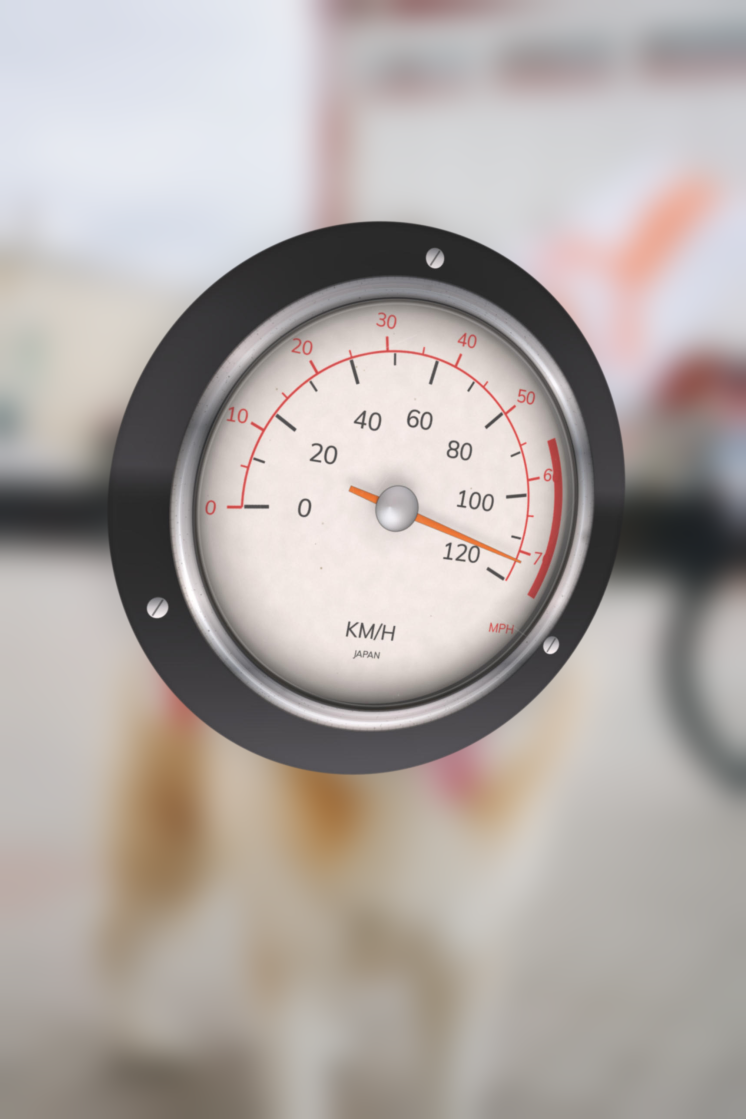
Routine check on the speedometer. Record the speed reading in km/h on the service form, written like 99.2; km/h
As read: 115; km/h
